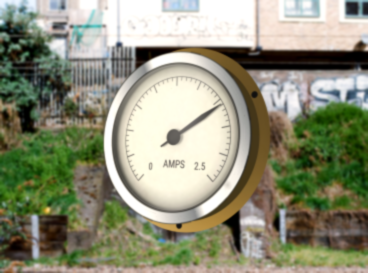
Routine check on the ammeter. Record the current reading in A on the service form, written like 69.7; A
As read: 1.8; A
